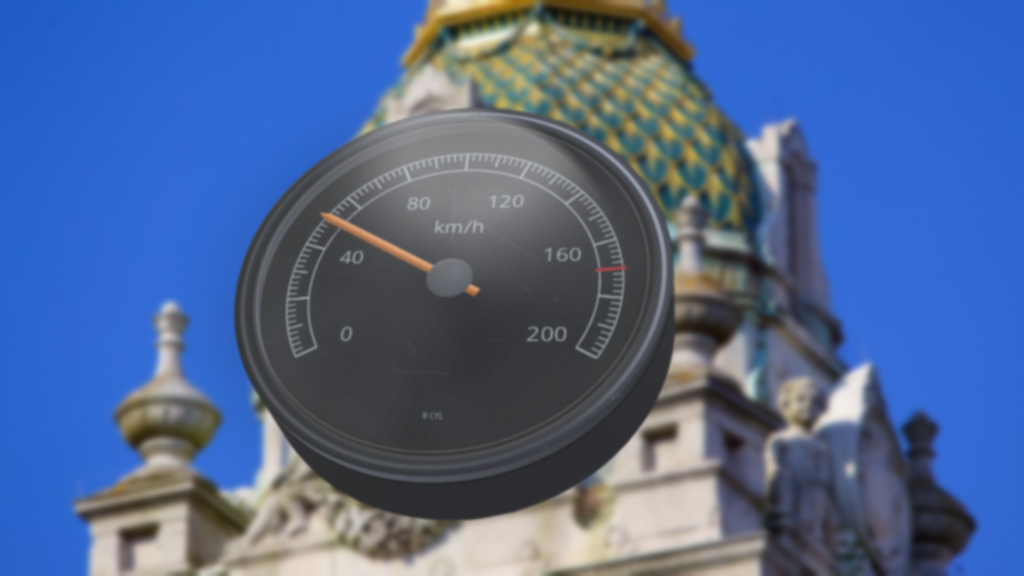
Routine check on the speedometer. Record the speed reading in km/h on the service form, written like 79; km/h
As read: 50; km/h
